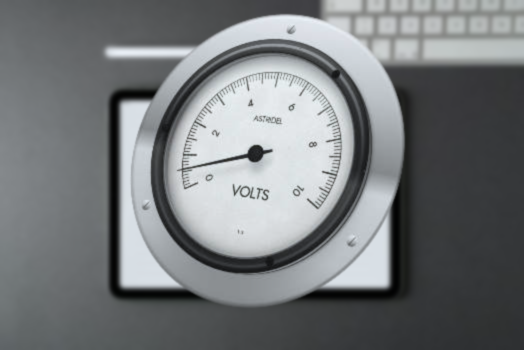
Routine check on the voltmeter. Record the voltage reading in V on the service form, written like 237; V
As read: 0.5; V
